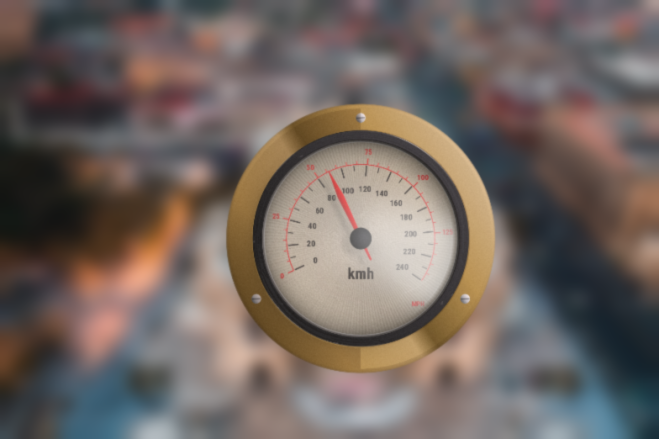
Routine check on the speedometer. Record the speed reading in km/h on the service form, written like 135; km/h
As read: 90; km/h
